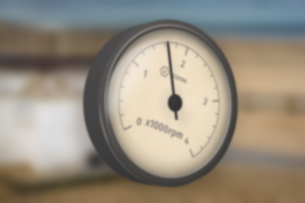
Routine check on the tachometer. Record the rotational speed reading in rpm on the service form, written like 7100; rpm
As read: 1600; rpm
